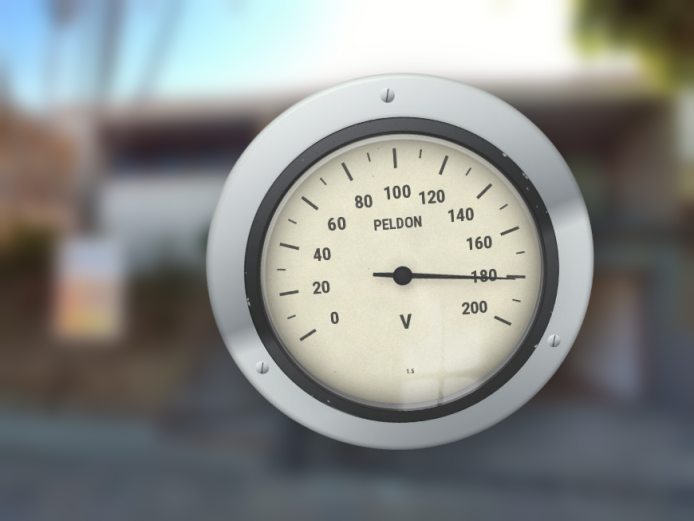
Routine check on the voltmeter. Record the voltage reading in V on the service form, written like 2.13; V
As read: 180; V
